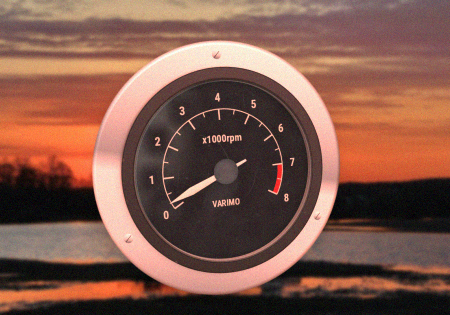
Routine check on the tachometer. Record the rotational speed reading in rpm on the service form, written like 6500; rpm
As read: 250; rpm
